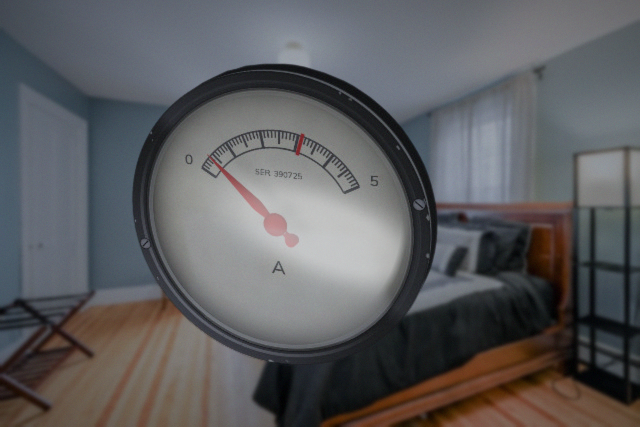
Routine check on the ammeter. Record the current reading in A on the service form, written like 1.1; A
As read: 0.5; A
